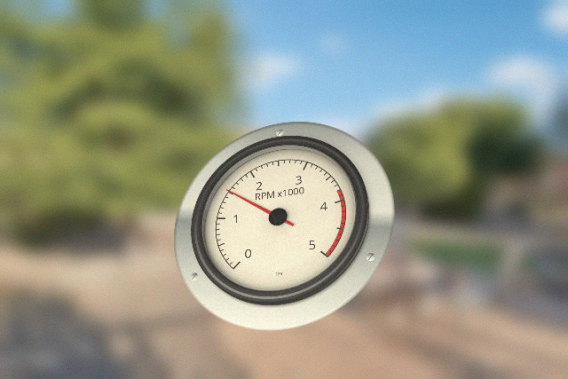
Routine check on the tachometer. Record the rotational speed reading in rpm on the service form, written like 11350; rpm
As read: 1500; rpm
